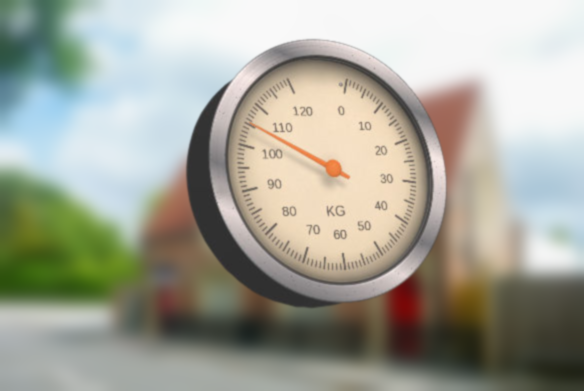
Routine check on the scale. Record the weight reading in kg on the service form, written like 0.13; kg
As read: 105; kg
